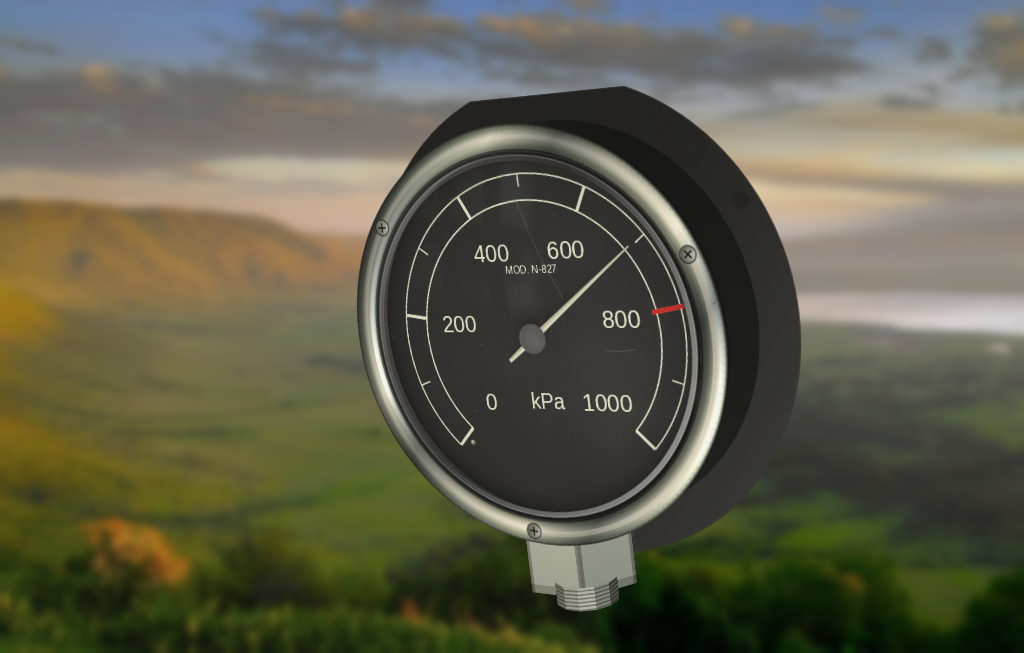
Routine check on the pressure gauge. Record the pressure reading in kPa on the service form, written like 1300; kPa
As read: 700; kPa
